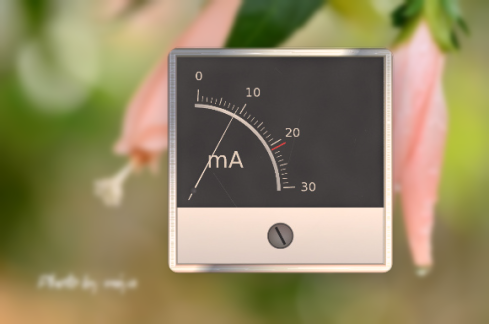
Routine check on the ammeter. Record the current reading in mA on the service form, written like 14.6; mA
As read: 9; mA
